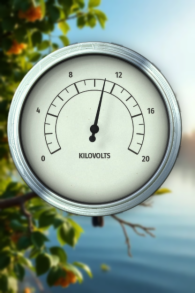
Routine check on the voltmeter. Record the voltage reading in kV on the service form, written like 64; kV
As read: 11; kV
